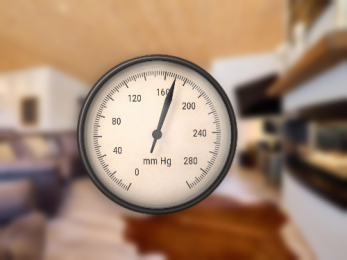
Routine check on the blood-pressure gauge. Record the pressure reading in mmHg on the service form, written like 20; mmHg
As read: 170; mmHg
